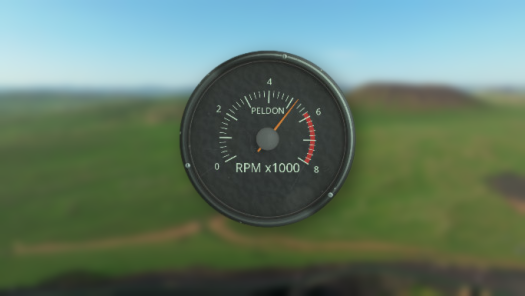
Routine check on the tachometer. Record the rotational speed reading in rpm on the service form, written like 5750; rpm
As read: 5200; rpm
